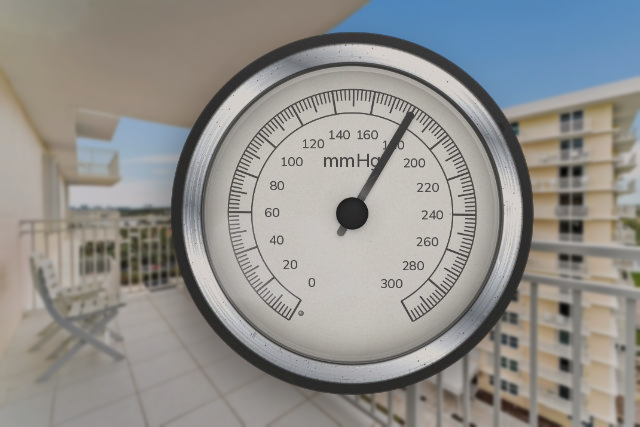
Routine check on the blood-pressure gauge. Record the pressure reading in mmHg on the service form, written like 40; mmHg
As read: 180; mmHg
